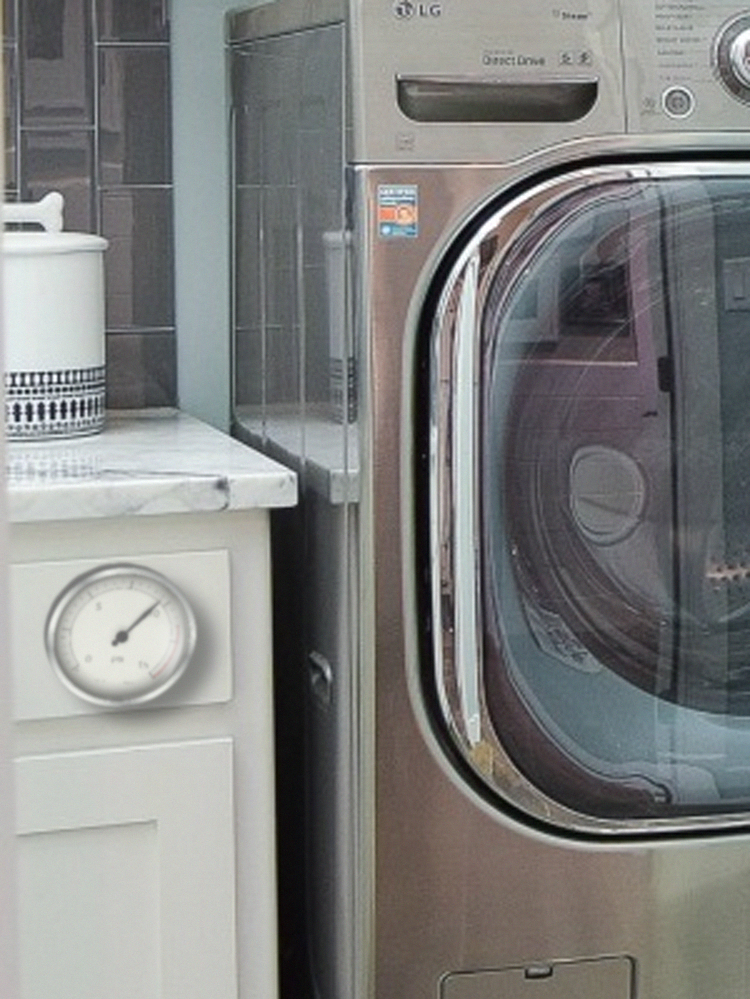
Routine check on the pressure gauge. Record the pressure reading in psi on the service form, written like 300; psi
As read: 9.5; psi
